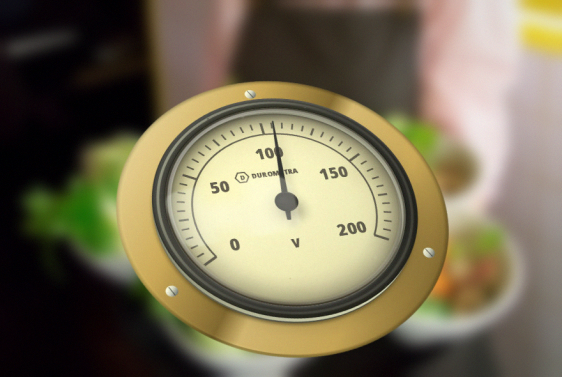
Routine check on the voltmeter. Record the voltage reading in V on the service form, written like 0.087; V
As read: 105; V
